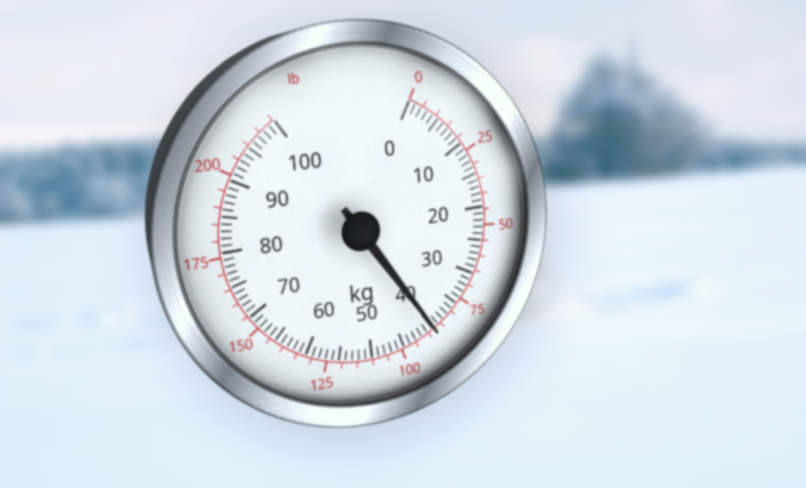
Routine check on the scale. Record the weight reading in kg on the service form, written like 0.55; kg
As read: 40; kg
